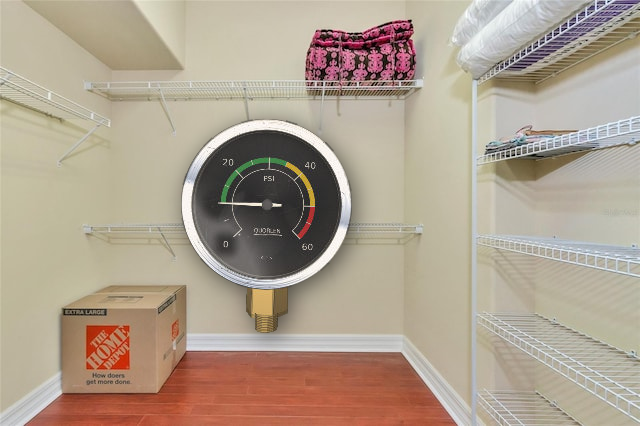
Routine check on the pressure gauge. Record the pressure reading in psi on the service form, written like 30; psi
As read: 10; psi
